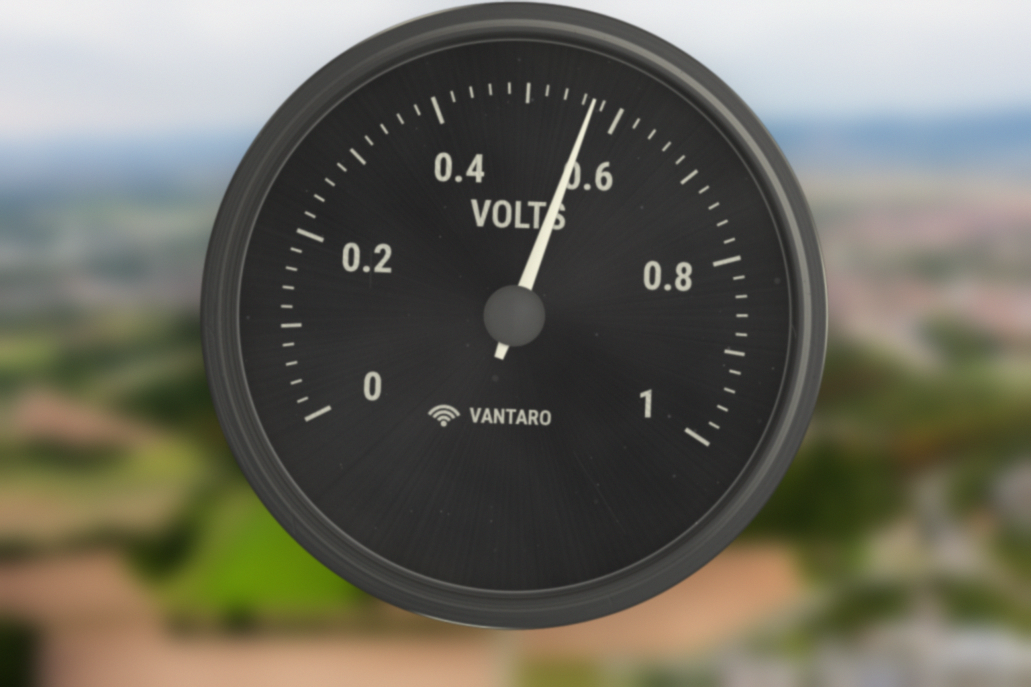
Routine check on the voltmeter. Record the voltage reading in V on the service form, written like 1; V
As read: 0.57; V
